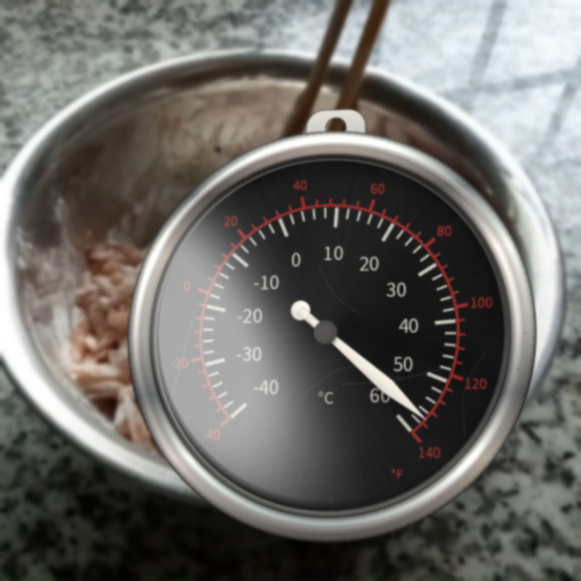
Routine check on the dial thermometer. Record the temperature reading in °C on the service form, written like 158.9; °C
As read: 57; °C
